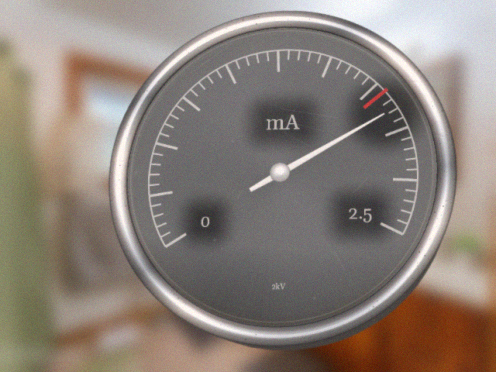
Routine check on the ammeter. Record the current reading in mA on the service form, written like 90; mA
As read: 1.9; mA
